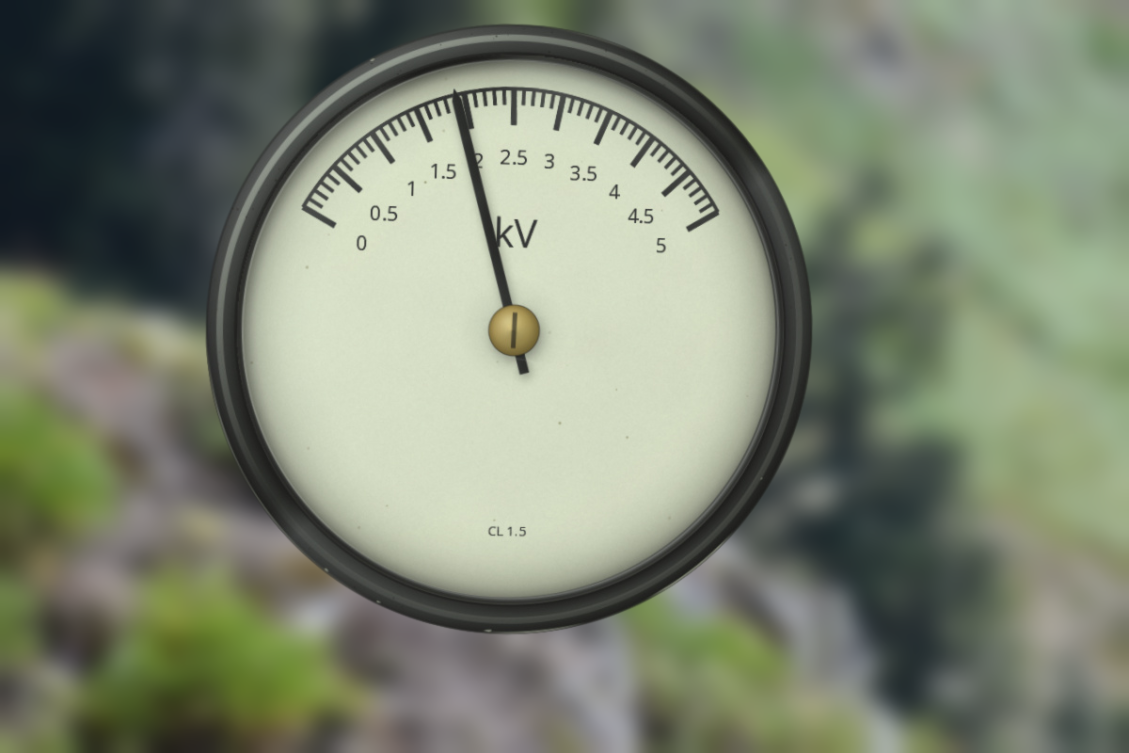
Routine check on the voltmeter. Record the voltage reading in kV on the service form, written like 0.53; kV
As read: 1.9; kV
